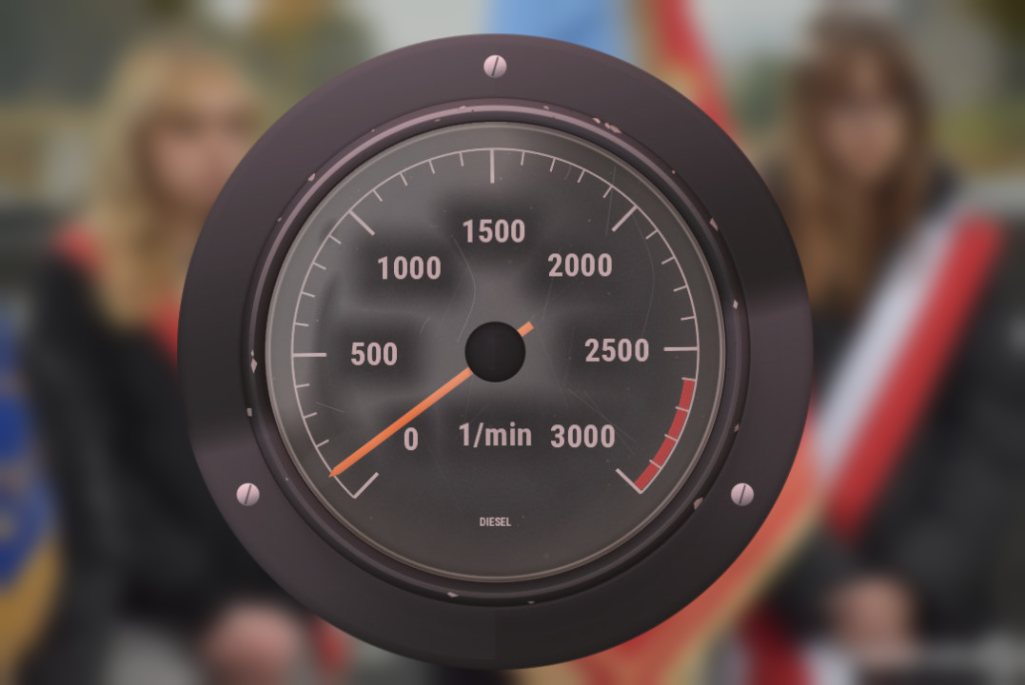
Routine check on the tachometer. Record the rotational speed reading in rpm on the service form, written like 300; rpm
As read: 100; rpm
